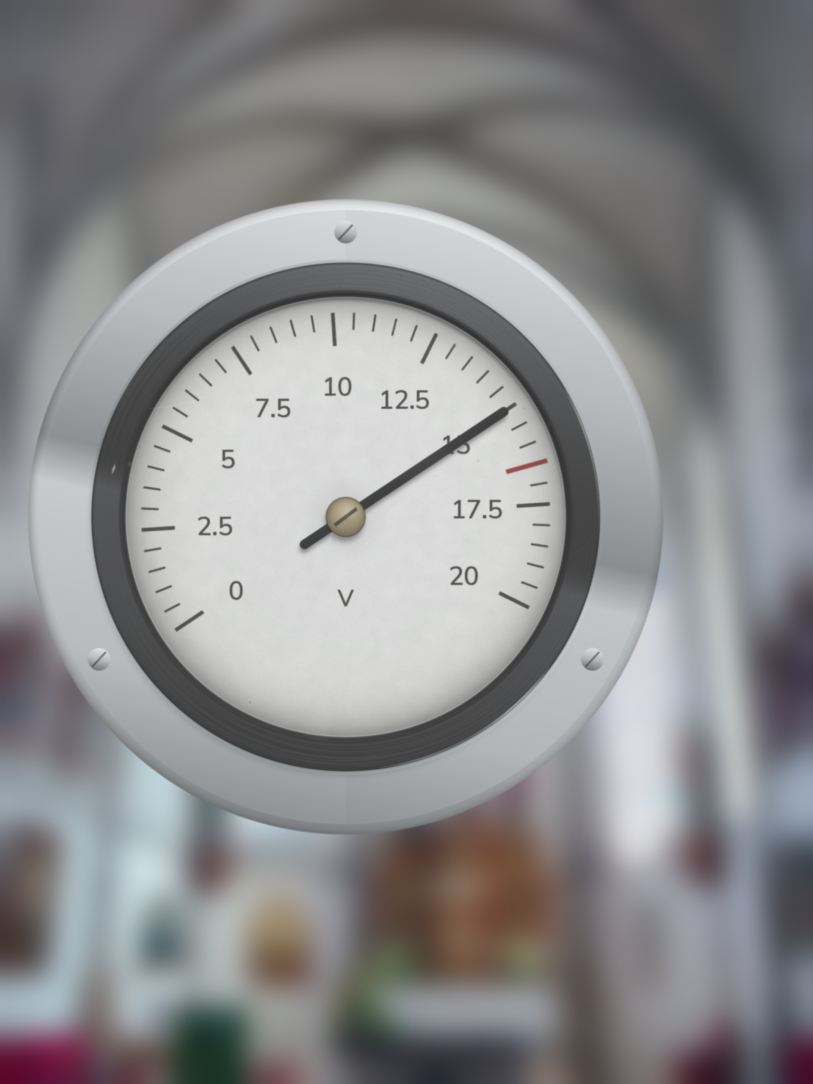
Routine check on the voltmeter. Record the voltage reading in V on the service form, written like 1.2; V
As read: 15; V
